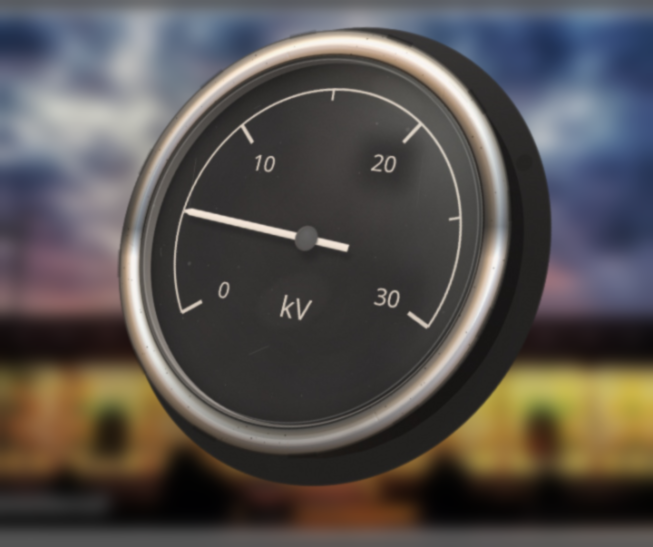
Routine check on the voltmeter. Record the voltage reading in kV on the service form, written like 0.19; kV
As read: 5; kV
